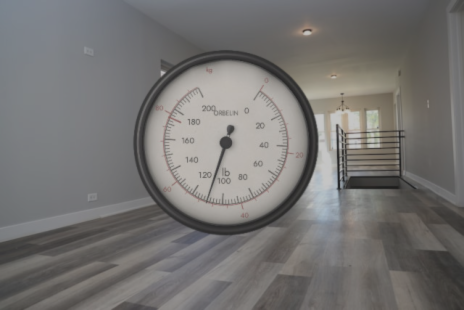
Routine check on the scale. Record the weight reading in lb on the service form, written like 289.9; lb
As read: 110; lb
